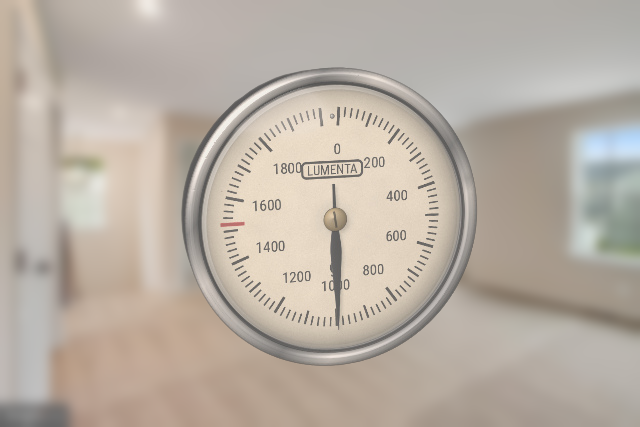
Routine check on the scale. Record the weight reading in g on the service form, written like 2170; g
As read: 1000; g
